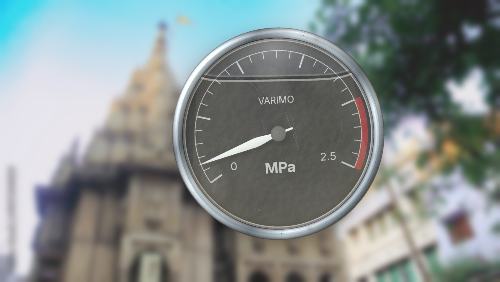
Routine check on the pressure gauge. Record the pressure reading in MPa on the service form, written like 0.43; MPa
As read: 0.15; MPa
